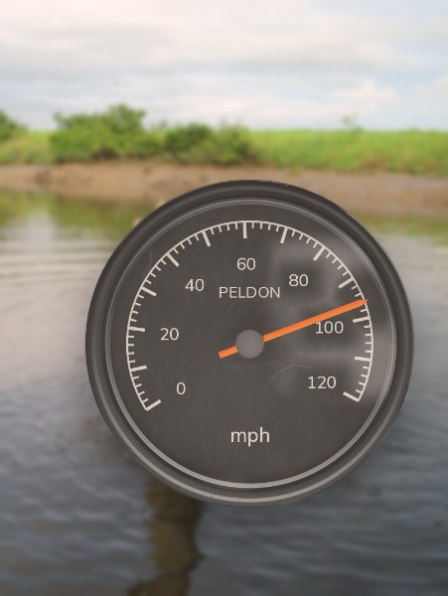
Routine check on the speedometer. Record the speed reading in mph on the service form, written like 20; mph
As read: 96; mph
